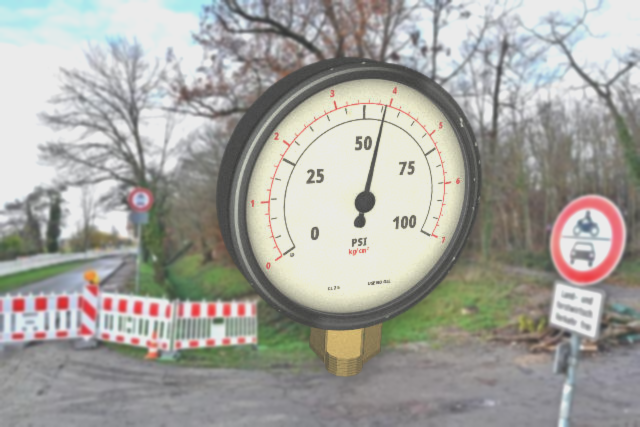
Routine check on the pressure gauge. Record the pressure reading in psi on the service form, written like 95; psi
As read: 55; psi
